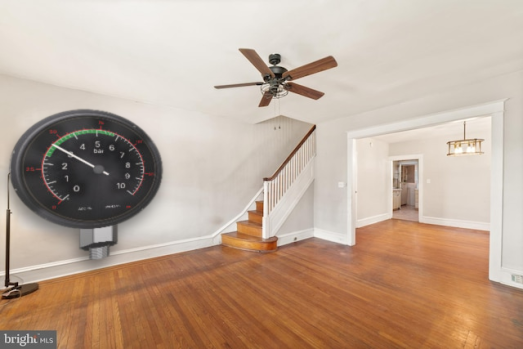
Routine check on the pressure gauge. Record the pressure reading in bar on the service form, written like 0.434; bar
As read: 3; bar
